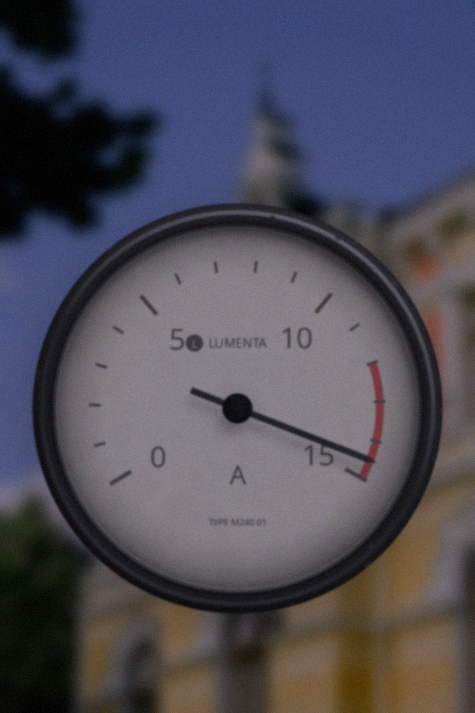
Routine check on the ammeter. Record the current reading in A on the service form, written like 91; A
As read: 14.5; A
